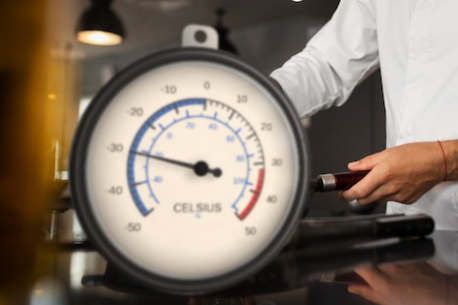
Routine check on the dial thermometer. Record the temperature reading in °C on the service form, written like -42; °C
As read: -30; °C
